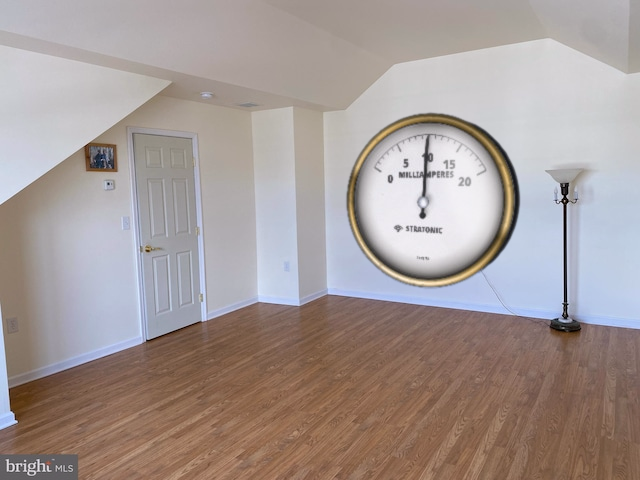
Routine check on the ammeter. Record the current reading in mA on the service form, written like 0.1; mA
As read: 10; mA
